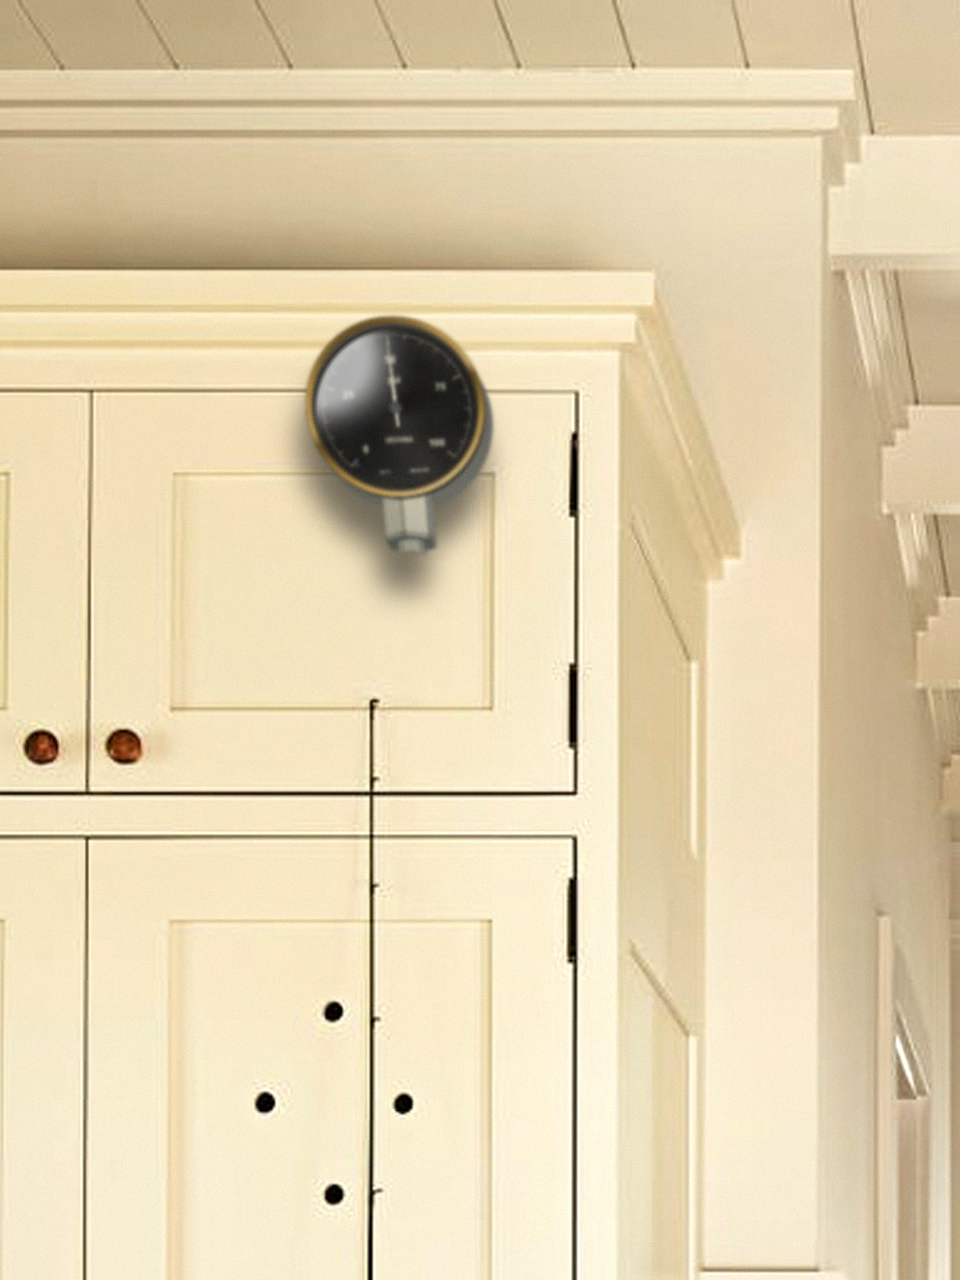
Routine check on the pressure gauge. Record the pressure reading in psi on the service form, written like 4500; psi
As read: 50; psi
